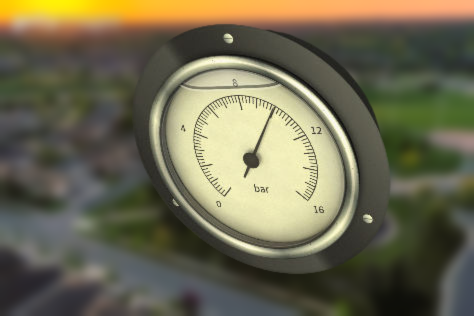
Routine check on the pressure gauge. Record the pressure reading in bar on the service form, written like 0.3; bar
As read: 10; bar
